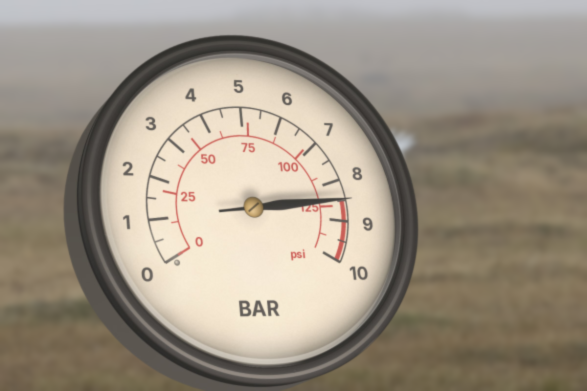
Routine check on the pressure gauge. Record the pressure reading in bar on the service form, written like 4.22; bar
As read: 8.5; bar
